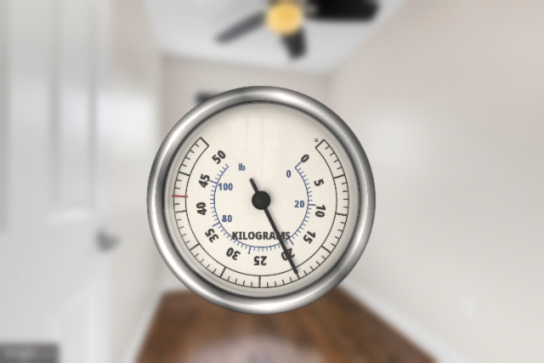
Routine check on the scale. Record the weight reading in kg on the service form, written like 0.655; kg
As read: 20; kg
